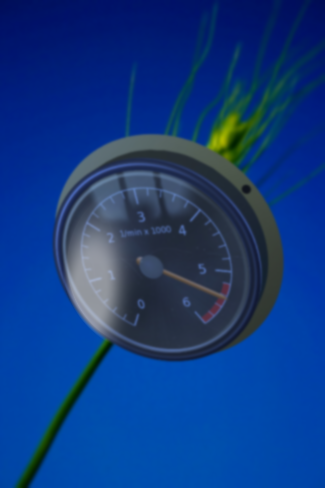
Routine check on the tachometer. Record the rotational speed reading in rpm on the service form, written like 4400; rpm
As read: 5400; rpm
